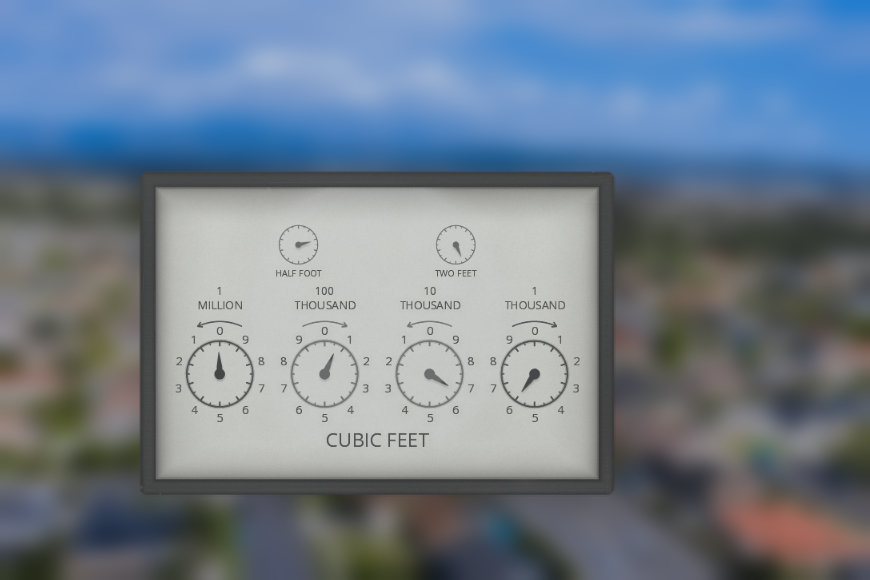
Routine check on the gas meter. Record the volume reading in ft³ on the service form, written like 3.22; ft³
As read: 6600; ft³
